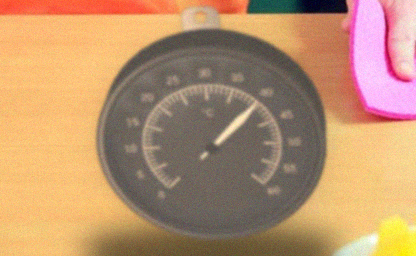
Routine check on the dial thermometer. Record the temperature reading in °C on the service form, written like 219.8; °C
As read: 40; °C
